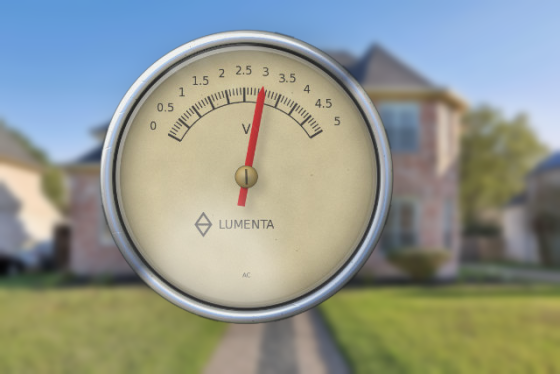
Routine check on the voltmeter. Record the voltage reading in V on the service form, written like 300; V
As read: 3; V
